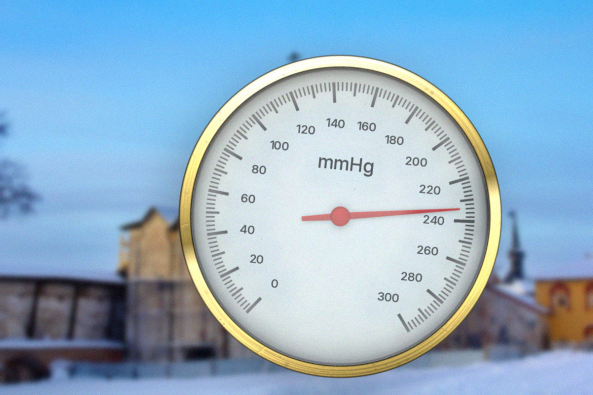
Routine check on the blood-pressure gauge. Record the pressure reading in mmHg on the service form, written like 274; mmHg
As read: 234; mmHg
